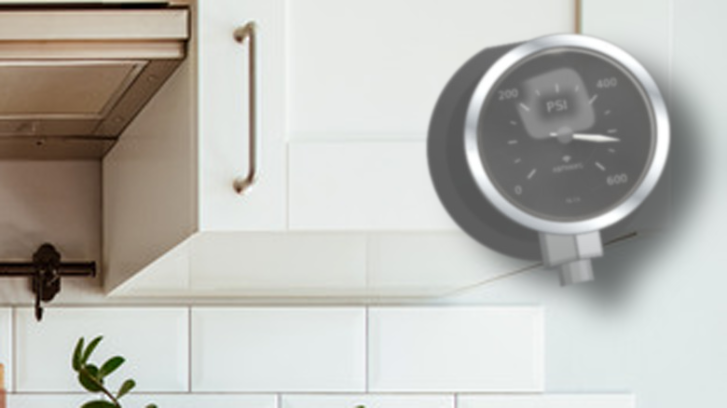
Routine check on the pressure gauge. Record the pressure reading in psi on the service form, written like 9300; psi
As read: 525; psi
